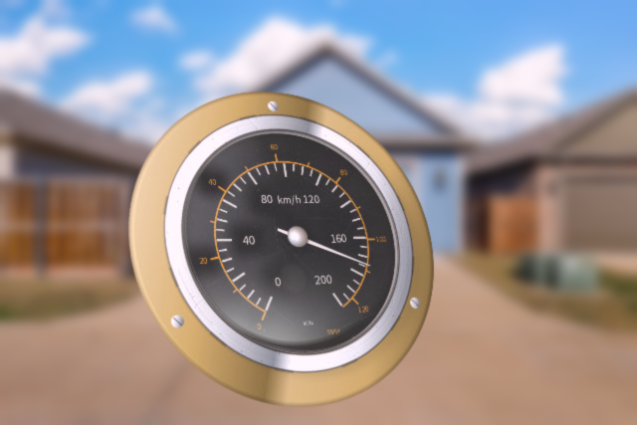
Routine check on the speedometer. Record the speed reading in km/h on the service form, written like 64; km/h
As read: 175; km/h
